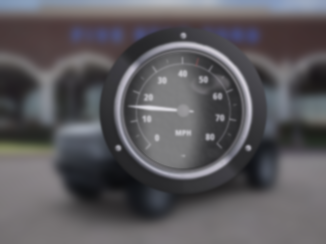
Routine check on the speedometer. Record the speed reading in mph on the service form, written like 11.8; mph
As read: 15; mph
